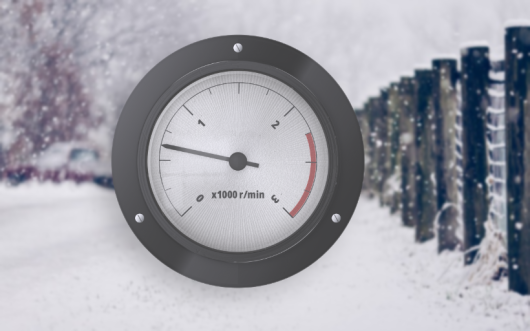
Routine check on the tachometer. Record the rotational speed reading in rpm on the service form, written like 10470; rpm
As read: 625; rpm
